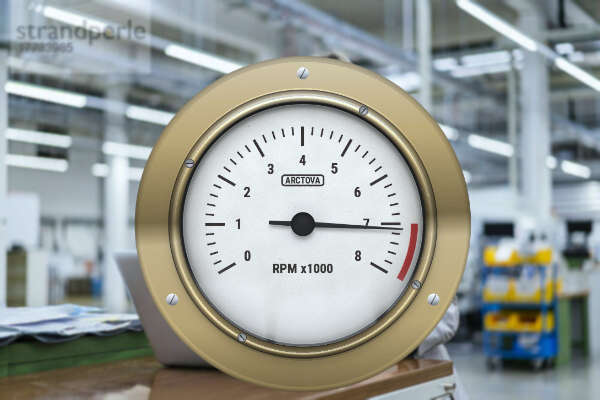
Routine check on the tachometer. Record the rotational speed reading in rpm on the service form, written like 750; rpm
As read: 7100; rpm
